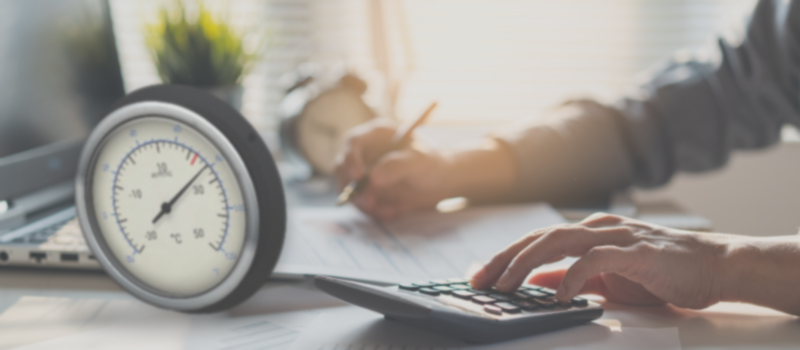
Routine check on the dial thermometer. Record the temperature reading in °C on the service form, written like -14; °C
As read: 26; °C
